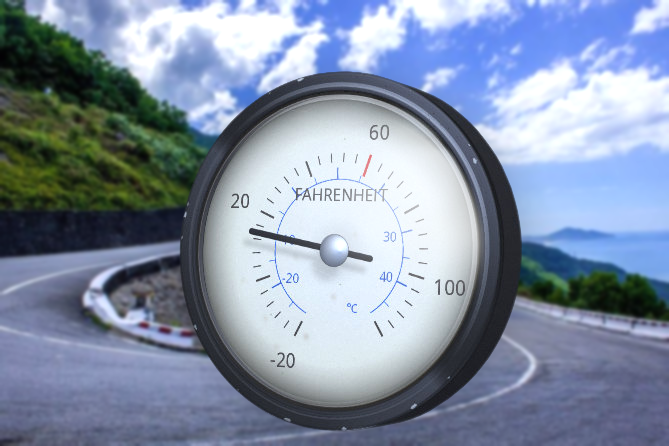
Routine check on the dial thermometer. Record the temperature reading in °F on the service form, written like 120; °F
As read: 14; °F
